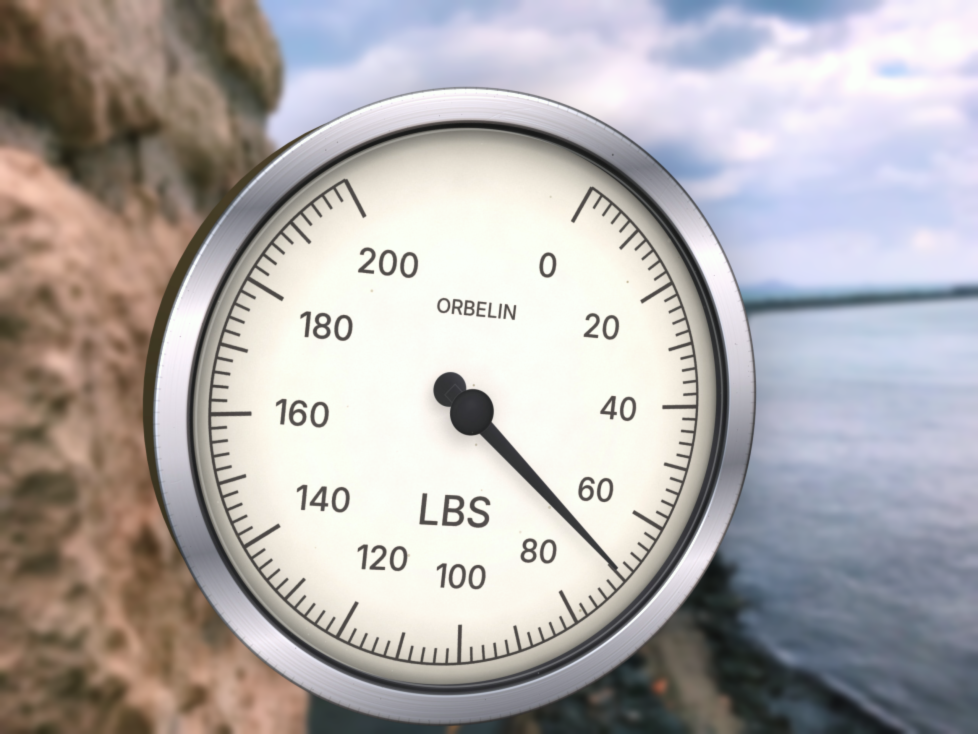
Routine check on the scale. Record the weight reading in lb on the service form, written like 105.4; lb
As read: 70; lb
